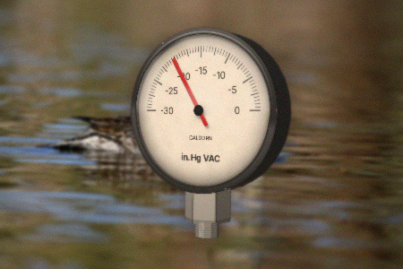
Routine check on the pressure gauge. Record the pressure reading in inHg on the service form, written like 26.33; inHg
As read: -20; inHg
